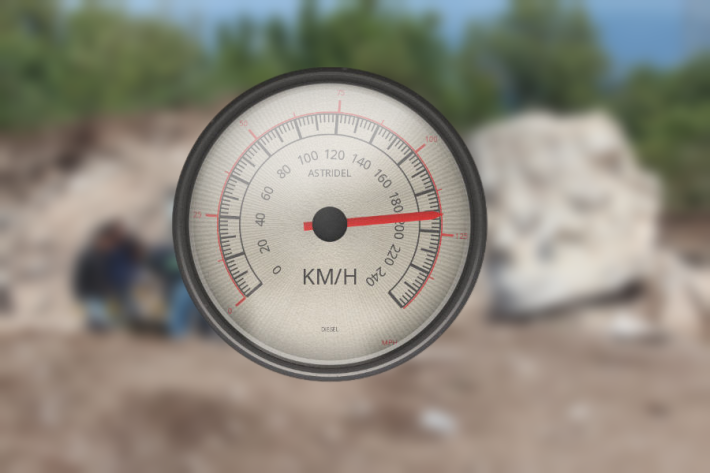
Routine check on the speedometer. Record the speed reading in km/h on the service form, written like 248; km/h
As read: 192; km/h
